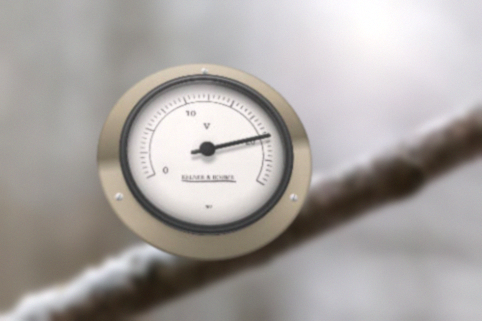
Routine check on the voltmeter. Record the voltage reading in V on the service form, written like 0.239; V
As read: 20; V
